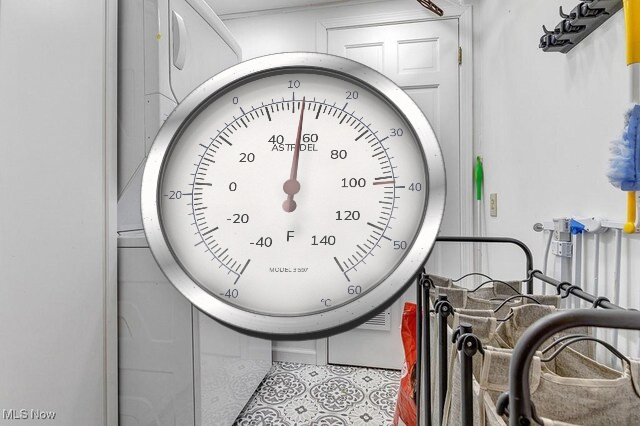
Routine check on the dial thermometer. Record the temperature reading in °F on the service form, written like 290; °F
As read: 54; °F
